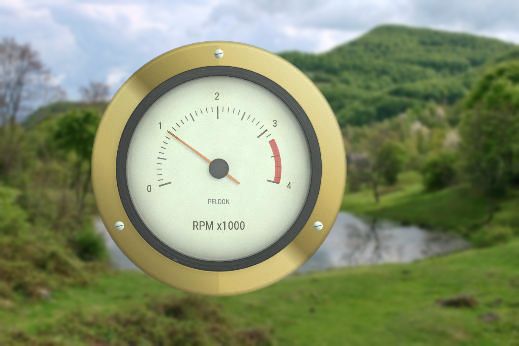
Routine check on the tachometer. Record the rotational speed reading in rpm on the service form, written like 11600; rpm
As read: 1000; rpm
